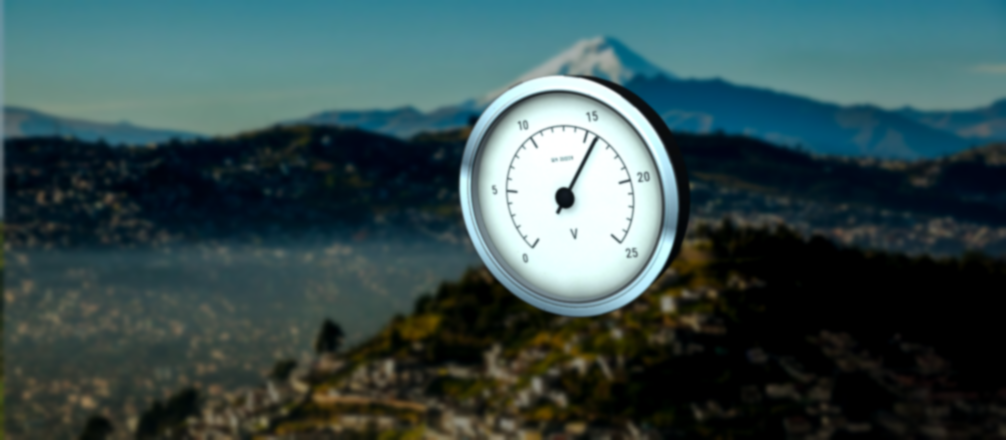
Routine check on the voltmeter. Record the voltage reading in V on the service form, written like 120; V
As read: 16; V
